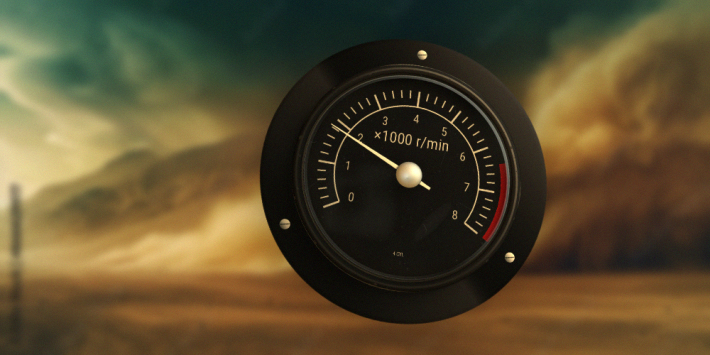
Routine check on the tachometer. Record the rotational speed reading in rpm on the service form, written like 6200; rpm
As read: 1800; rpm
